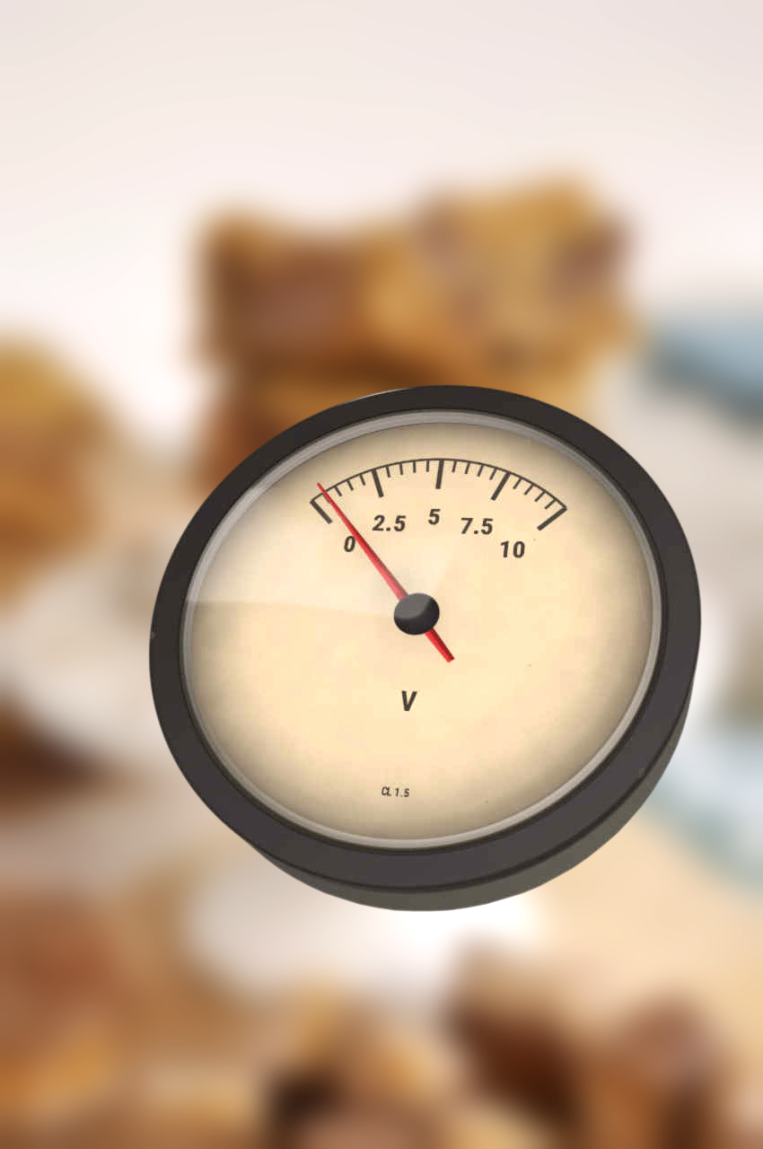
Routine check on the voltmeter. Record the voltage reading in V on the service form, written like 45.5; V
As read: 0.5; V
